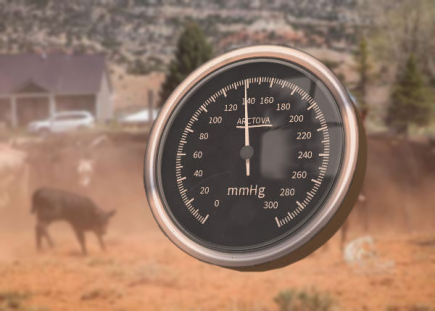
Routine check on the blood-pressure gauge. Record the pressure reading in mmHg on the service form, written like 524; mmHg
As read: 140; mmHg
